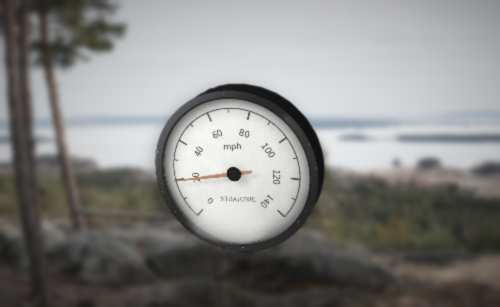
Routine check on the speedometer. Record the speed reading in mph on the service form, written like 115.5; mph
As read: 20; mph
